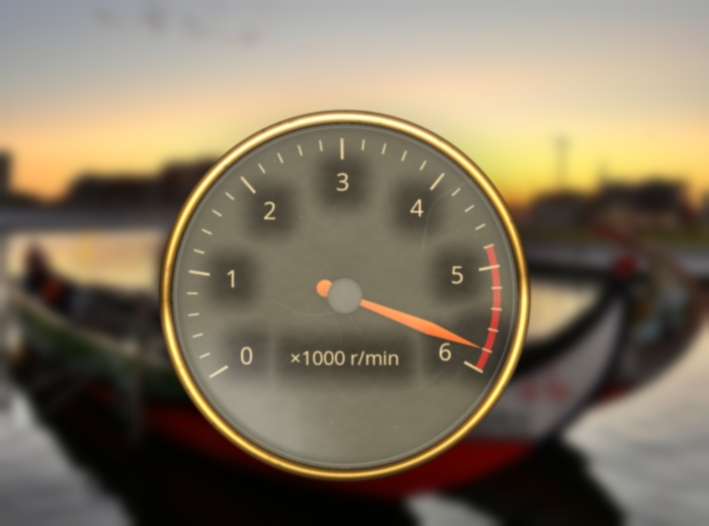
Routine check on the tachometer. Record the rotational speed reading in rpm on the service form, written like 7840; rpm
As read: 5800; rpm
